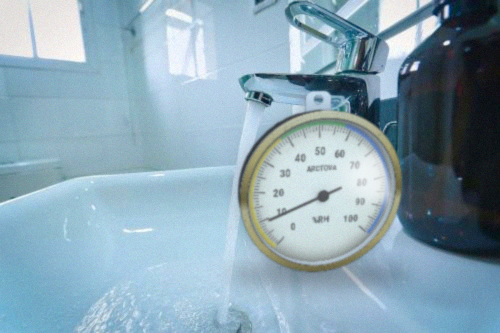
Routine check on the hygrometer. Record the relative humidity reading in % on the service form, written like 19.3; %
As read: 10; %
